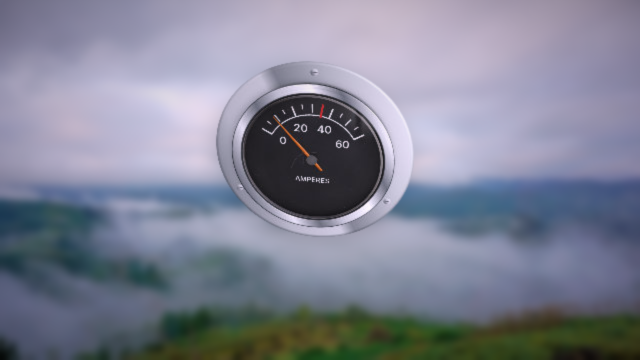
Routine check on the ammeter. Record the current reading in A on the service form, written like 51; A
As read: 10; A
